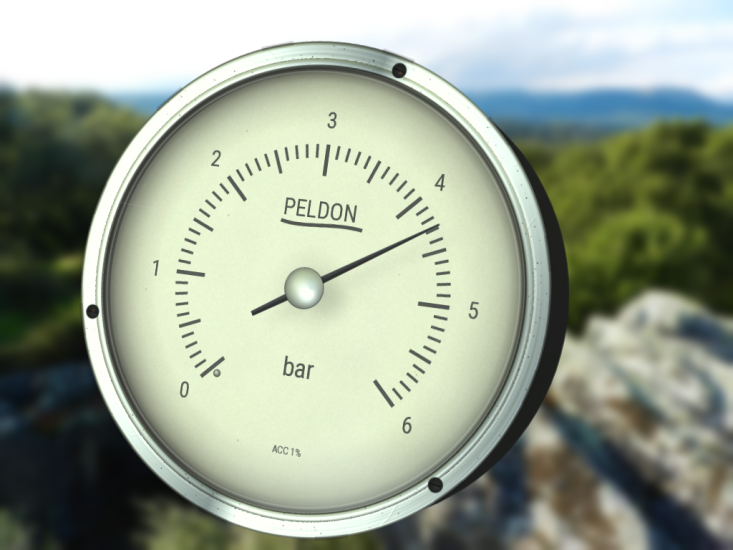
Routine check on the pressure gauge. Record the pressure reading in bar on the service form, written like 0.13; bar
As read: 4.3; bar
